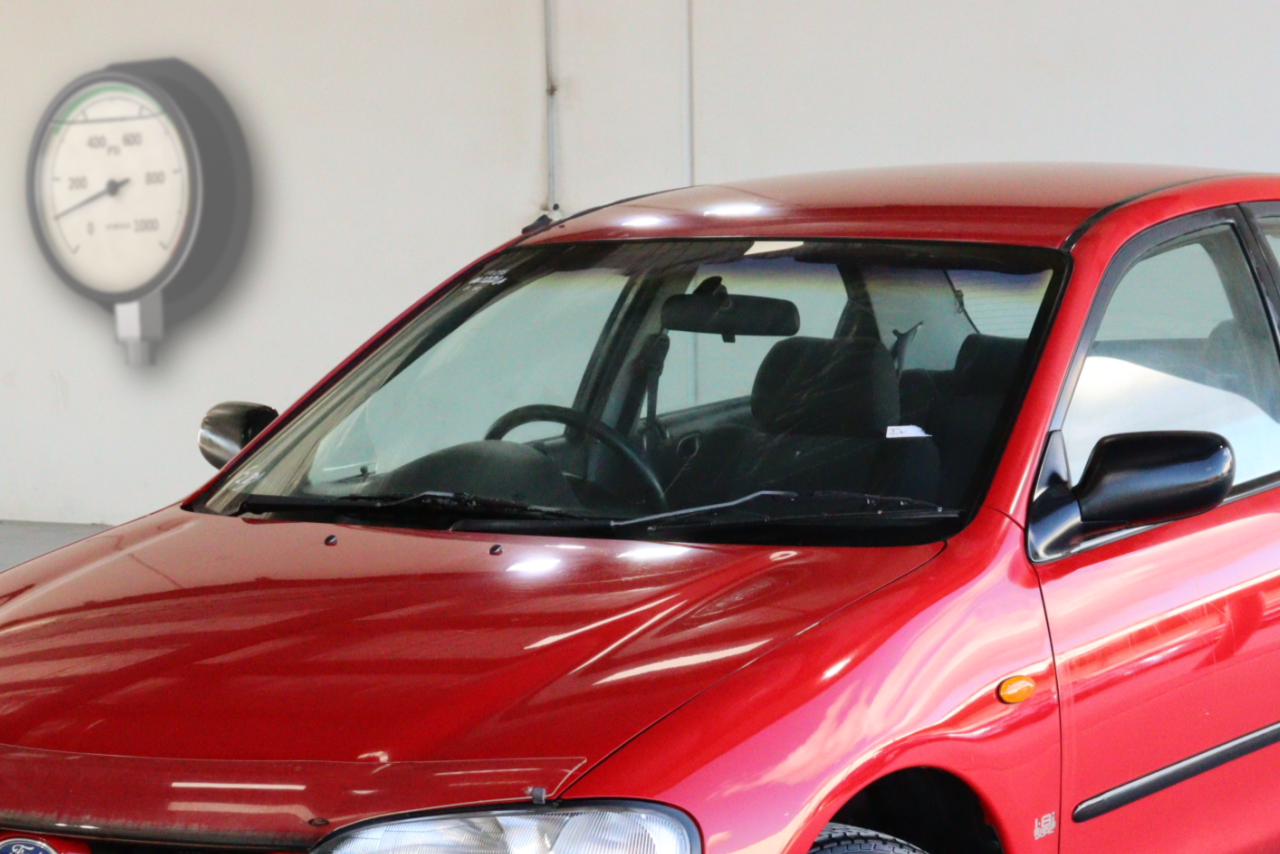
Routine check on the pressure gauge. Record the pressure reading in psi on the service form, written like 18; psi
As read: 100; psi
